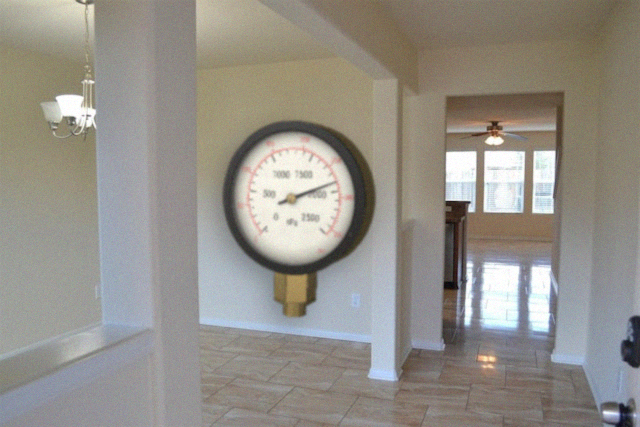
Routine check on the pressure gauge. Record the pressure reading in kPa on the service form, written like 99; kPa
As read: 1900; kPa
